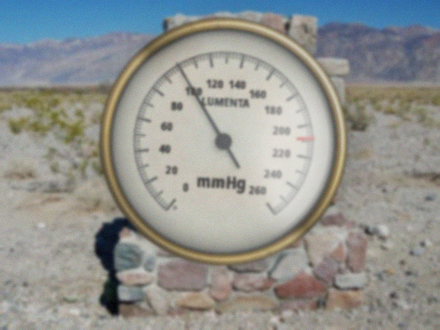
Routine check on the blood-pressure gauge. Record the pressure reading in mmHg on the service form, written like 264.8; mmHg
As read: 100; mmHg
